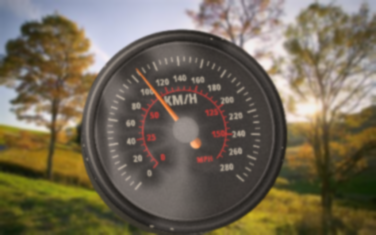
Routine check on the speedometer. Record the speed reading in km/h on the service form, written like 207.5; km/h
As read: 105; km/h
